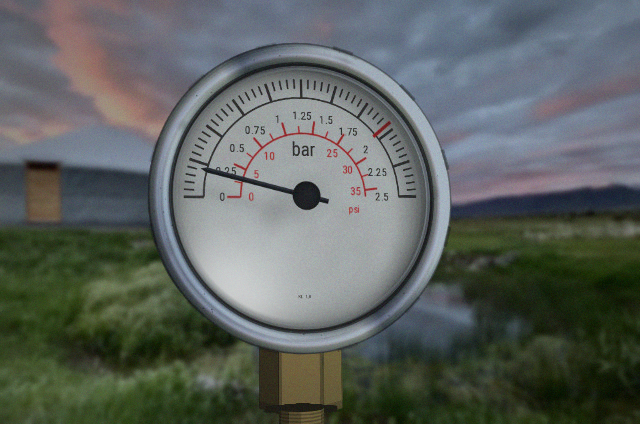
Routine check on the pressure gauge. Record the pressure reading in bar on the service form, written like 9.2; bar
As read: 0.2; bar
